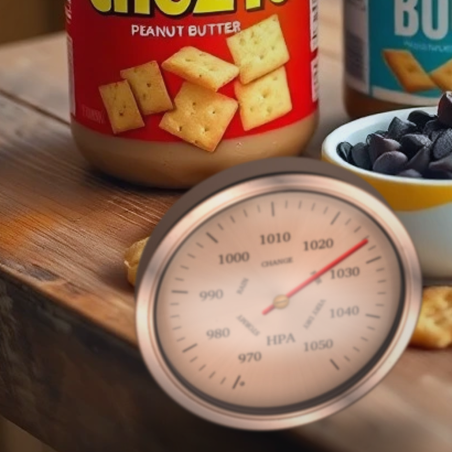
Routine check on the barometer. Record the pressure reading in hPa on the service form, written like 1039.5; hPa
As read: 1026; hPa
